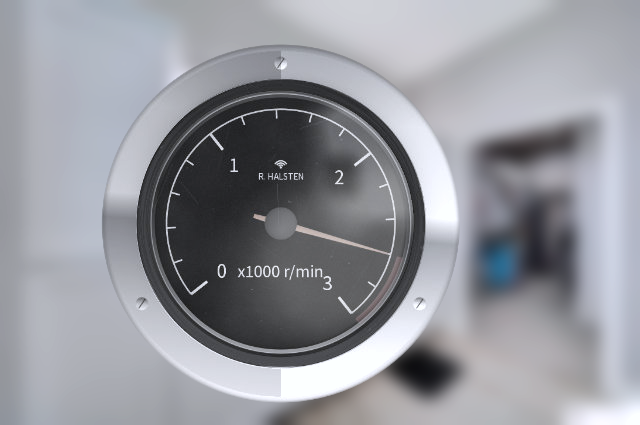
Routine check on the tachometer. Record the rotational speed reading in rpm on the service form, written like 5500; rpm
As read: 2600; rpm
